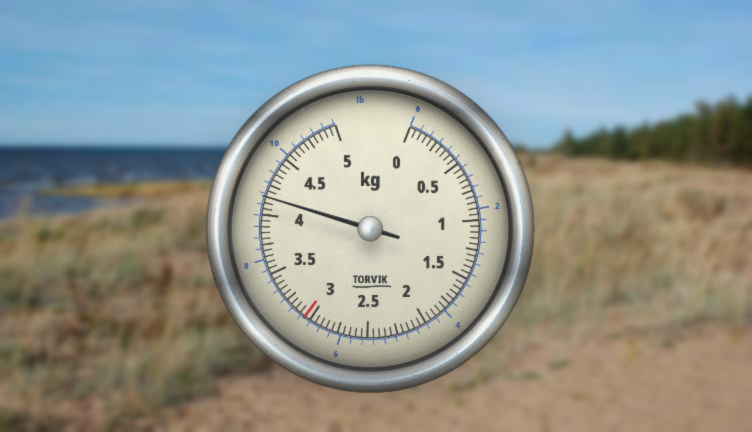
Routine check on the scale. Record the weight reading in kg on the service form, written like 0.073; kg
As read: 4.15; kg
